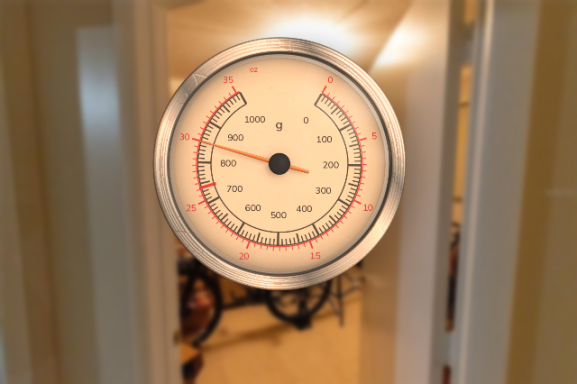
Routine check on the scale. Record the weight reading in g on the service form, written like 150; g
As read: 850; g
